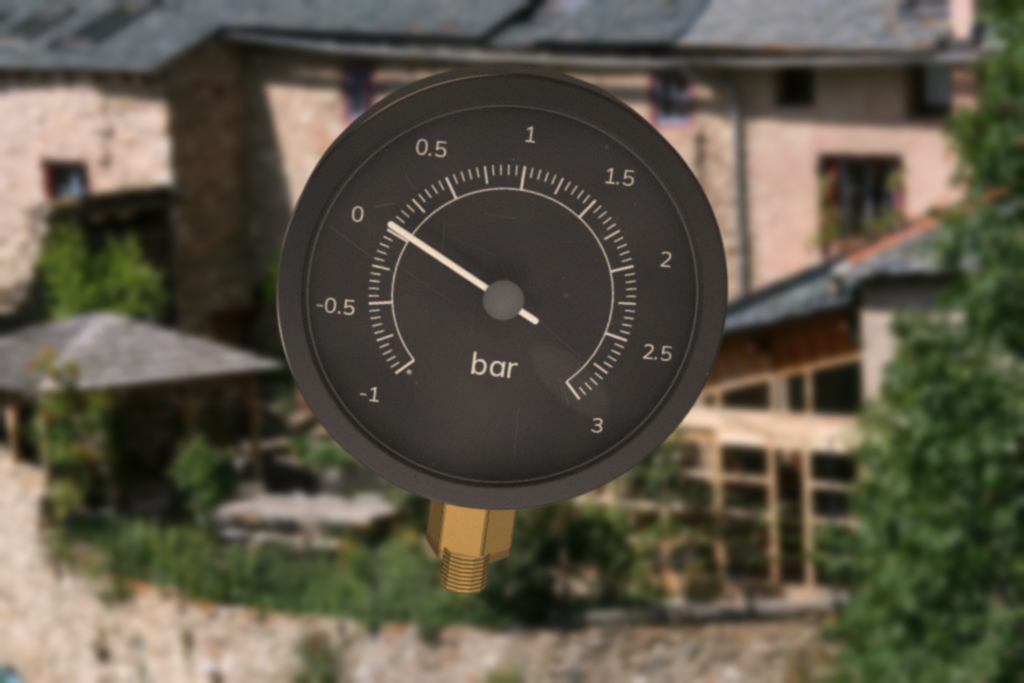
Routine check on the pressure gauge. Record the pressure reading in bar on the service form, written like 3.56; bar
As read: 0.05; bar
